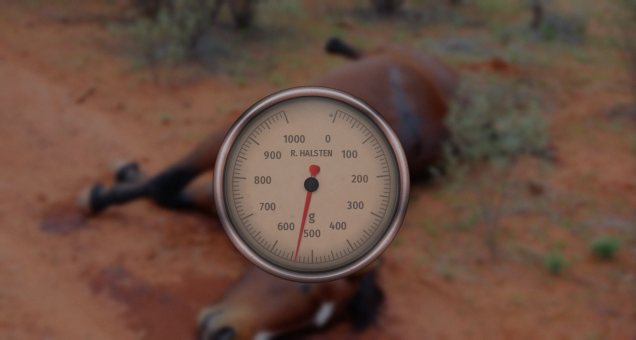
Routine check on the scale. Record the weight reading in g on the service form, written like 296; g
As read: 540; g
